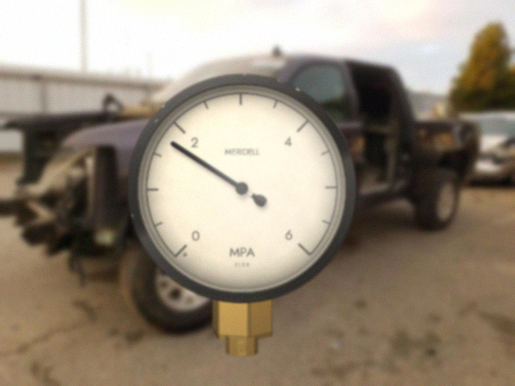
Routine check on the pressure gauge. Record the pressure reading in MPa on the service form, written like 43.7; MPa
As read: 1.75; MPa
